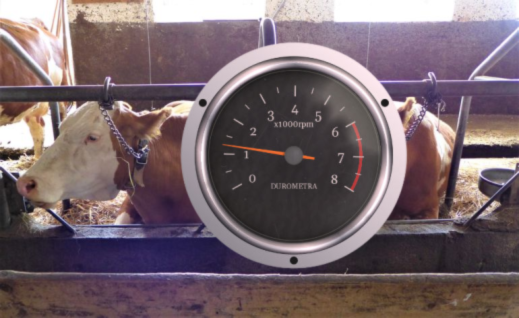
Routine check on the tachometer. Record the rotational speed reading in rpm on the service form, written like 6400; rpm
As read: 1250; rpm
